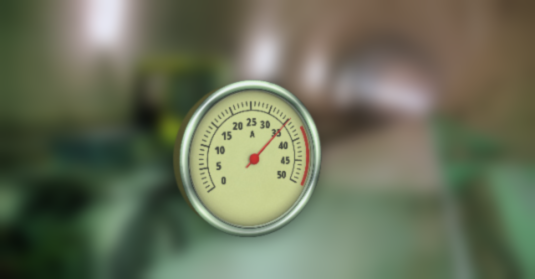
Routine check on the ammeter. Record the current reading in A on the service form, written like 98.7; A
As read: 35; A
